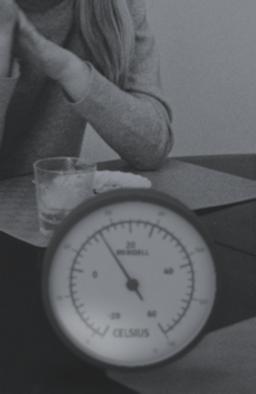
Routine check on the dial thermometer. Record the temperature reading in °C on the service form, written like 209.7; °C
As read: 12; °C
